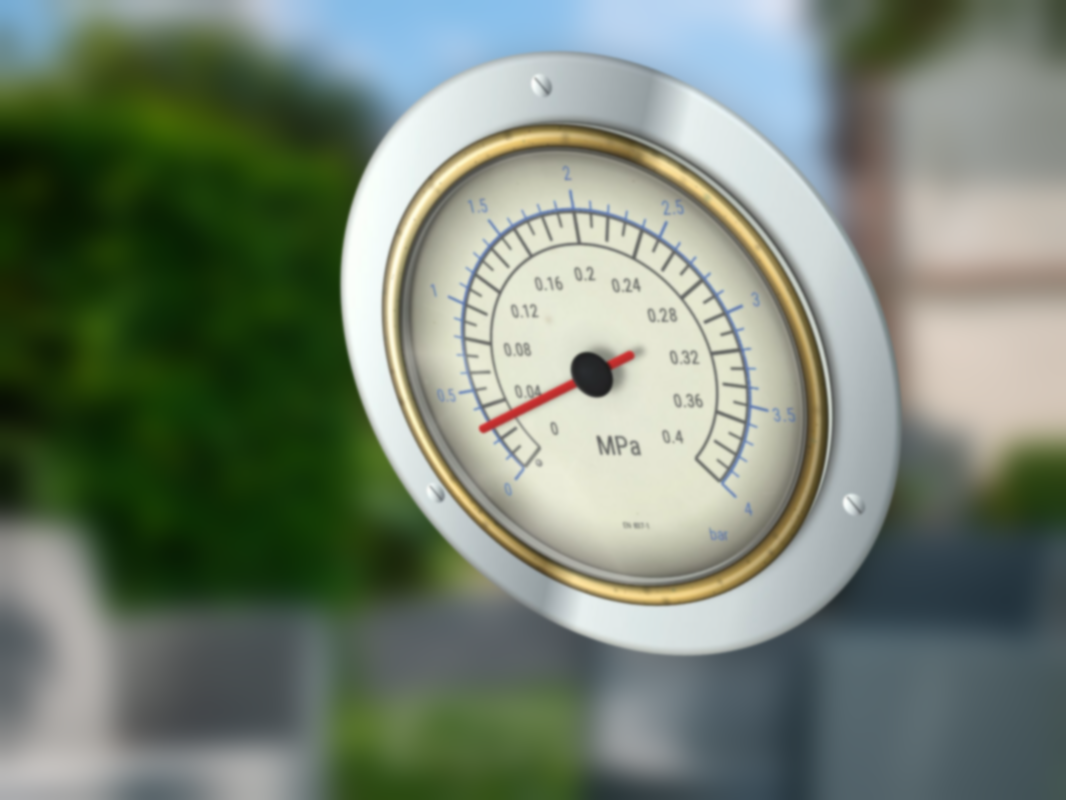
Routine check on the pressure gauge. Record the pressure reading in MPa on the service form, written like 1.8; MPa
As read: 0.03; MPa
